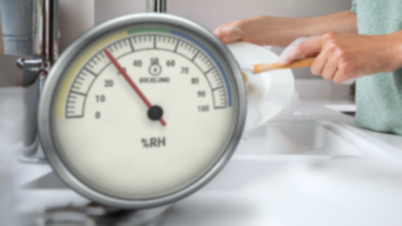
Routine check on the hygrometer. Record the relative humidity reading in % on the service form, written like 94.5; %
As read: 30; %
